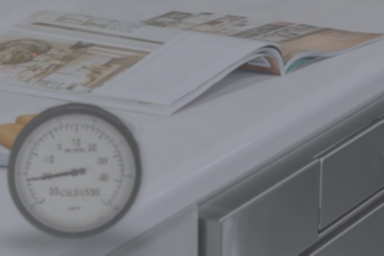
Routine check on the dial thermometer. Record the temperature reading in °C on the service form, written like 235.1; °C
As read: -20; °C
